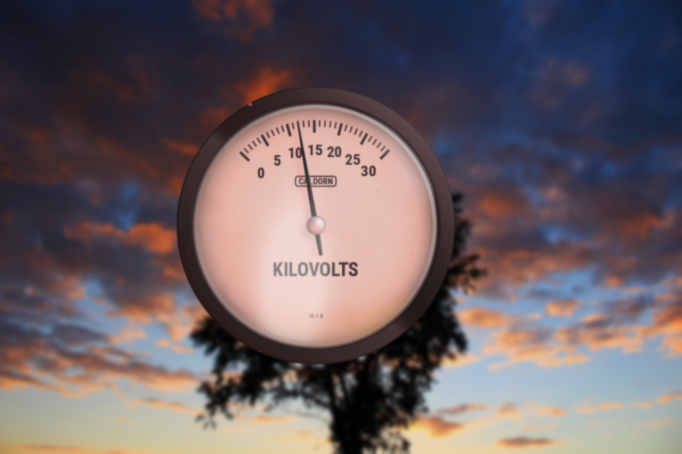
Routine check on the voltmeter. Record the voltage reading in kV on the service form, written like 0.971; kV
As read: 12; kV
